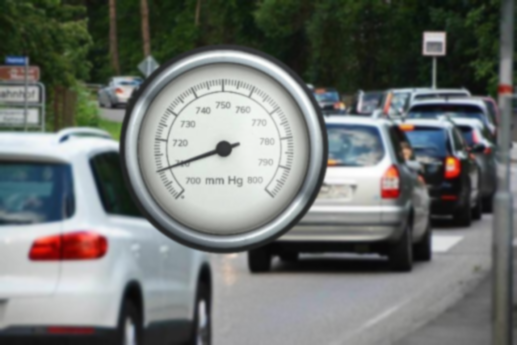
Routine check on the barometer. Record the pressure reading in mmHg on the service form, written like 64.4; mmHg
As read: 710; mmHg
